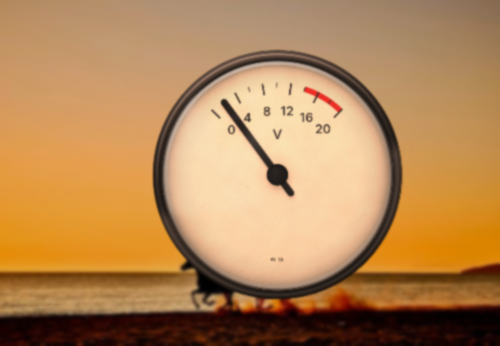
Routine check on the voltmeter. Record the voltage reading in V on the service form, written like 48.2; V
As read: 2; V
